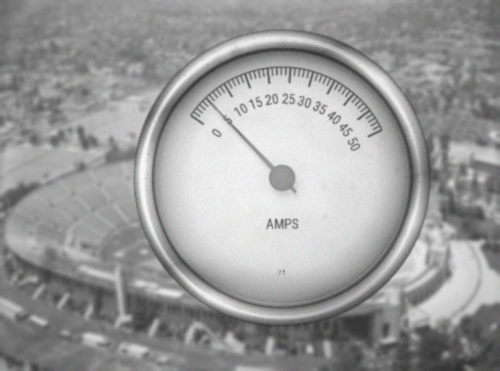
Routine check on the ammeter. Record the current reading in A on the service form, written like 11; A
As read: 5; A
